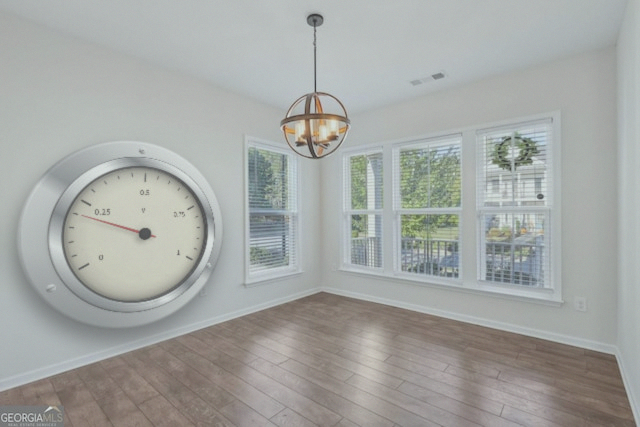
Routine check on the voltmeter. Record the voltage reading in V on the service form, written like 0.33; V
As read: 0.2; V
